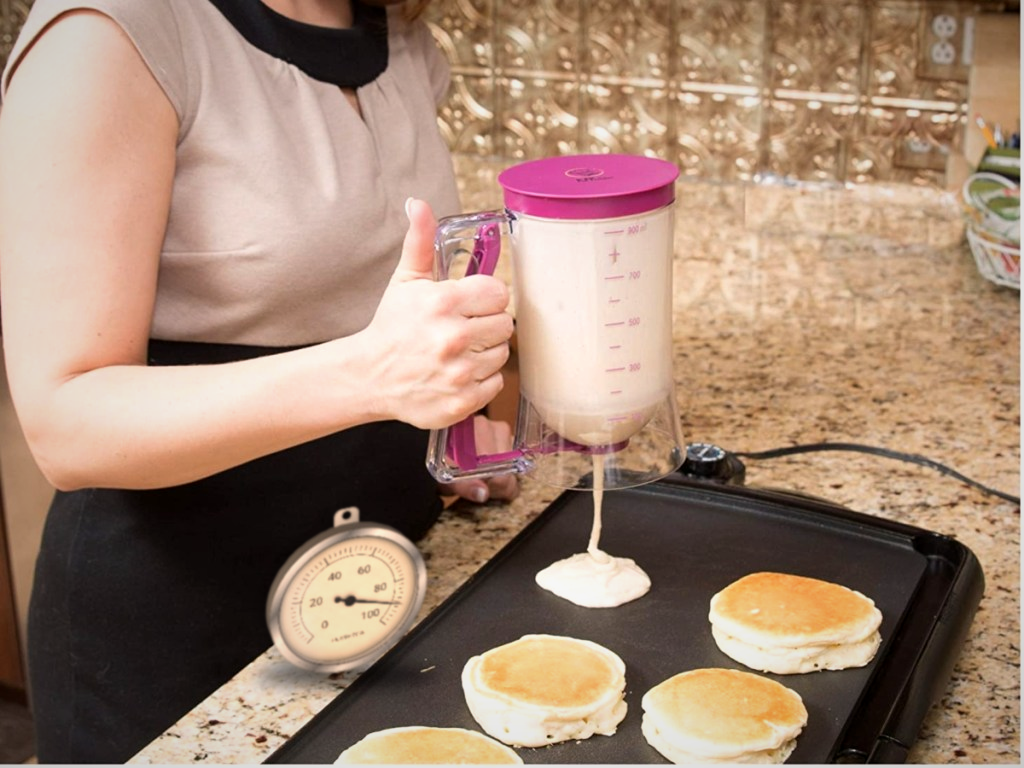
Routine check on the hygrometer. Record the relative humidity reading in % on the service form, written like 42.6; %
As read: 90; %
